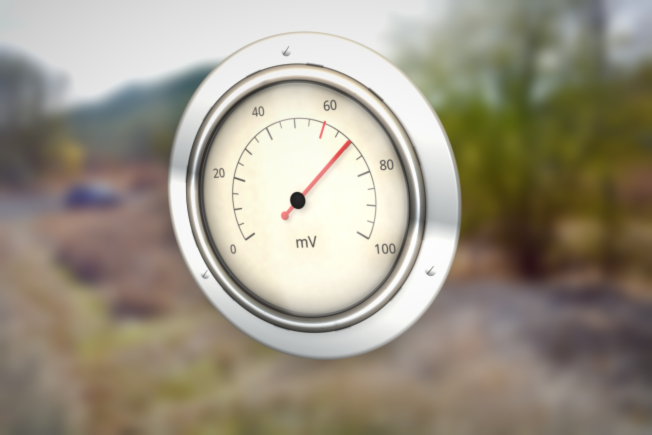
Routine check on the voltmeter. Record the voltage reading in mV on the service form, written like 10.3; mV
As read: 70; mV
